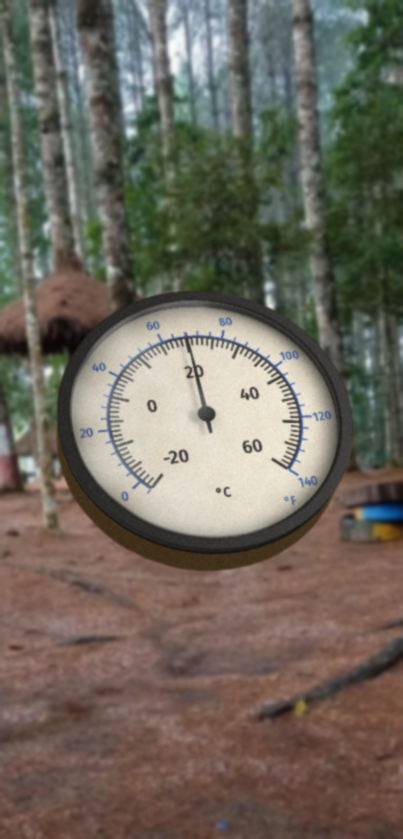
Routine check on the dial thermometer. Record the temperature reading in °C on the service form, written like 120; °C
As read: 20; °C
